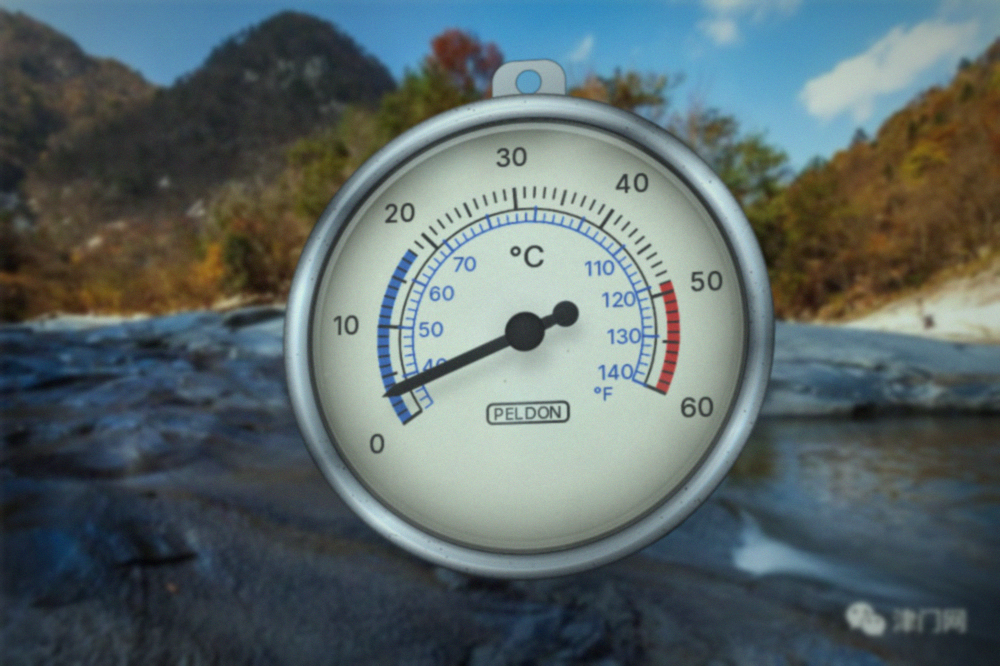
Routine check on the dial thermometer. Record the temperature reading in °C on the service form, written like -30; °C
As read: 3; °C
